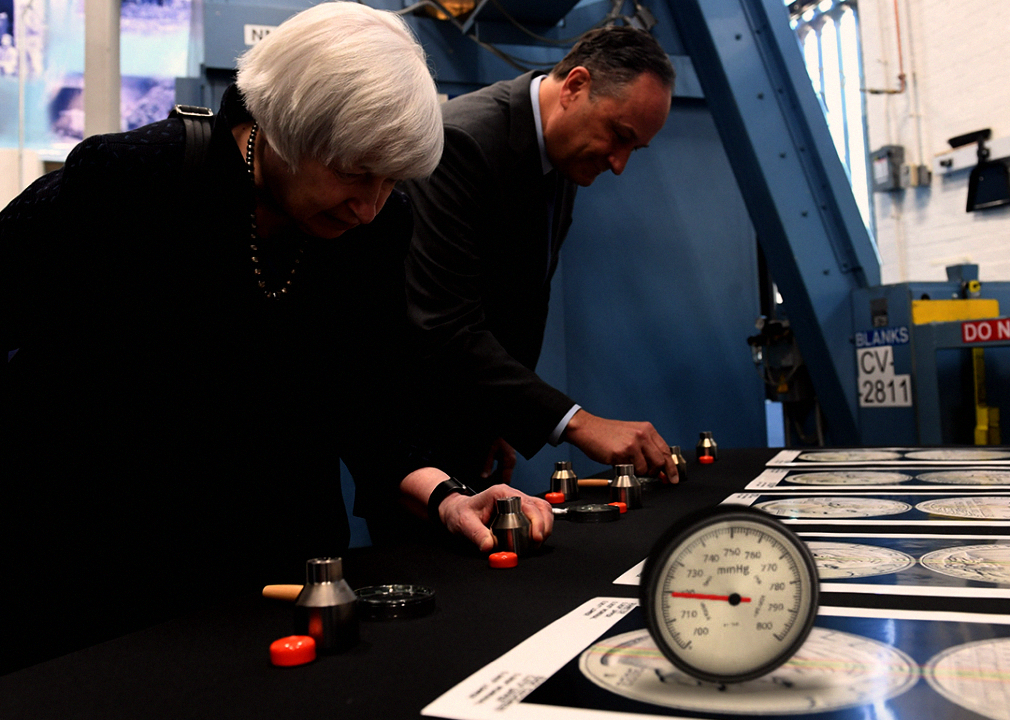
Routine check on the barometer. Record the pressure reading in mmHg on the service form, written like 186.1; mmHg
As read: 720; mmHg
